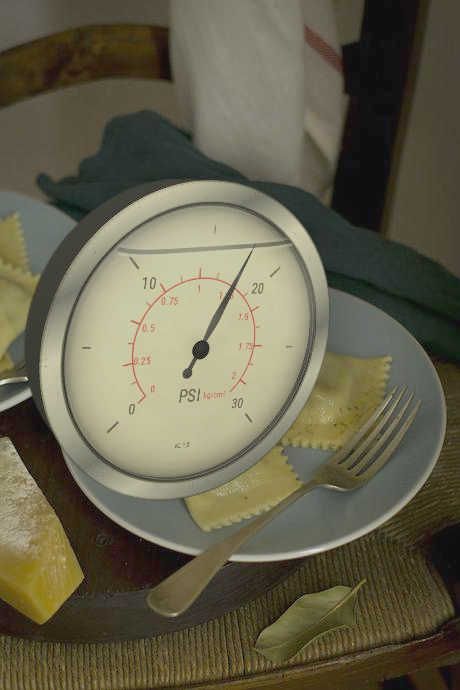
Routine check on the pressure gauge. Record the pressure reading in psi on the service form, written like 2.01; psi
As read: 17.5; psi
